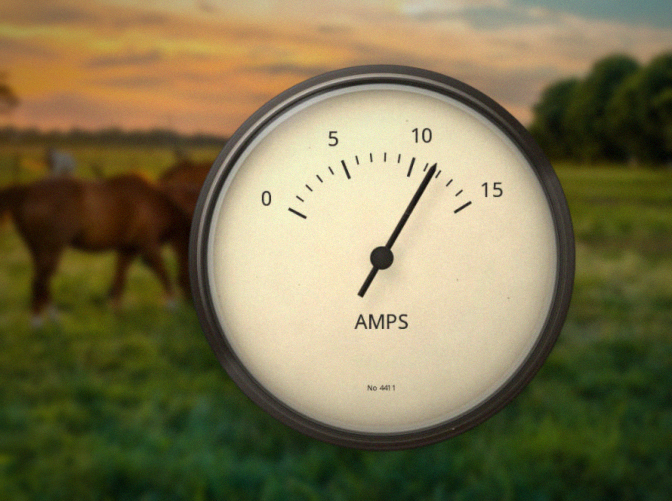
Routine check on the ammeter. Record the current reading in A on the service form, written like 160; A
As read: 11.5; A
